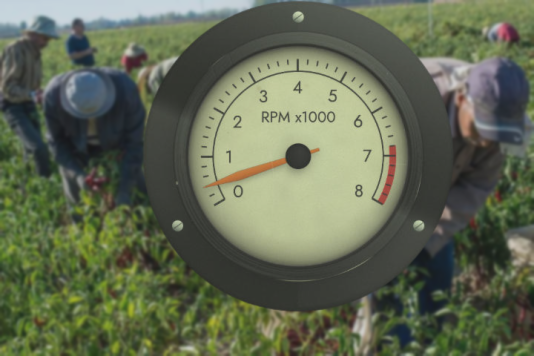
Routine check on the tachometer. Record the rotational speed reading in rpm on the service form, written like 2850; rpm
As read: 400; rpm
